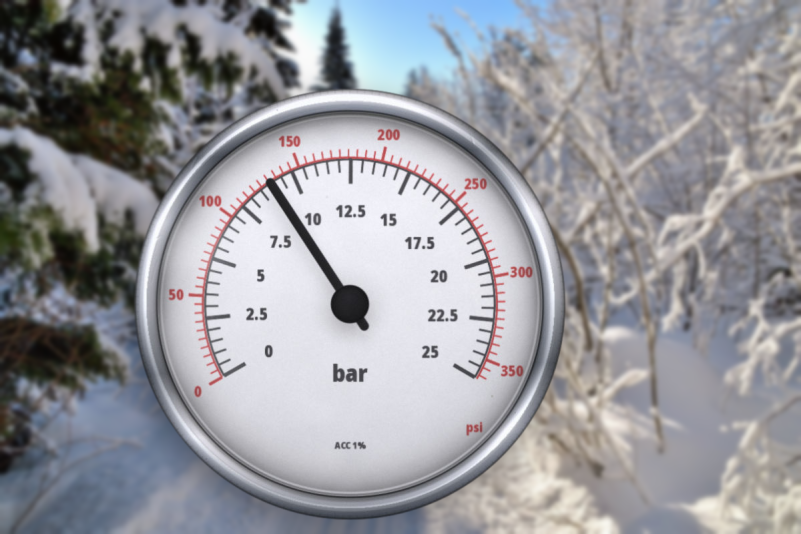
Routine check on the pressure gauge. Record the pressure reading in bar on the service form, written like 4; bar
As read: 9; bar
